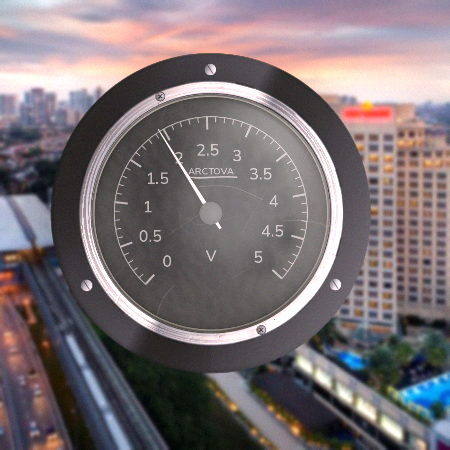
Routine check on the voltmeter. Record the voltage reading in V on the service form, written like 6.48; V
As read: 1.95; V
